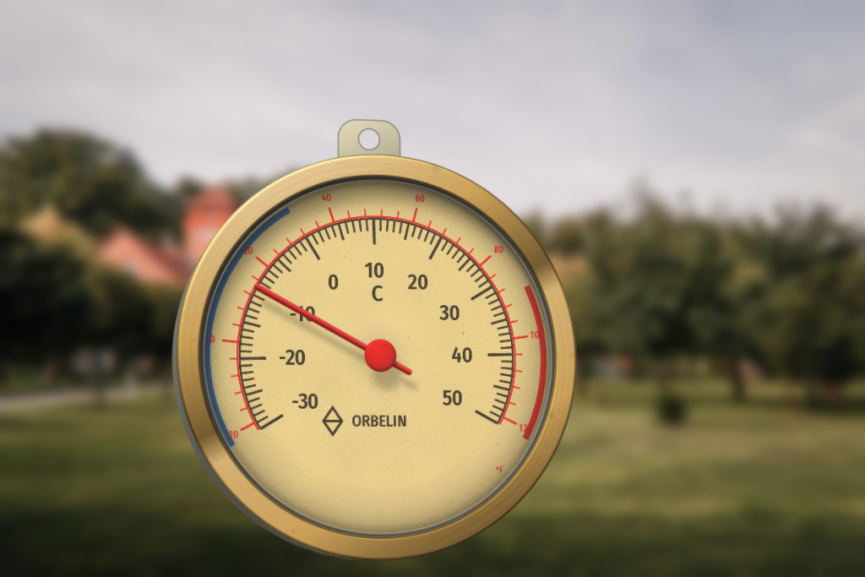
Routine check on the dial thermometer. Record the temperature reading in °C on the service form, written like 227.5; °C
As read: -10; °C
